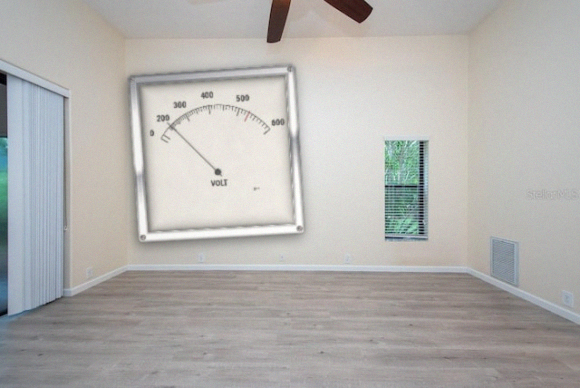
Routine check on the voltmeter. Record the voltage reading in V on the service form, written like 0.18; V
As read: 200; V
